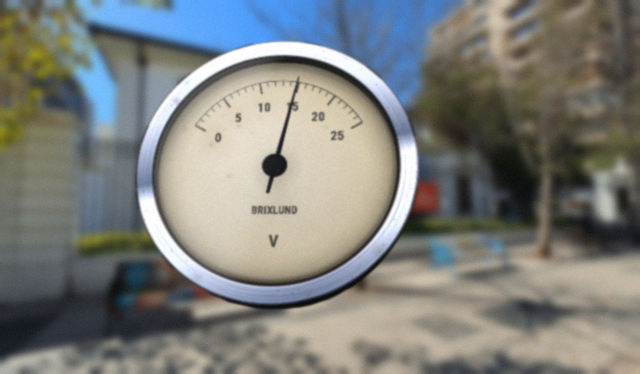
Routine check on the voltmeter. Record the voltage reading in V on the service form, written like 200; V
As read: 15; V
